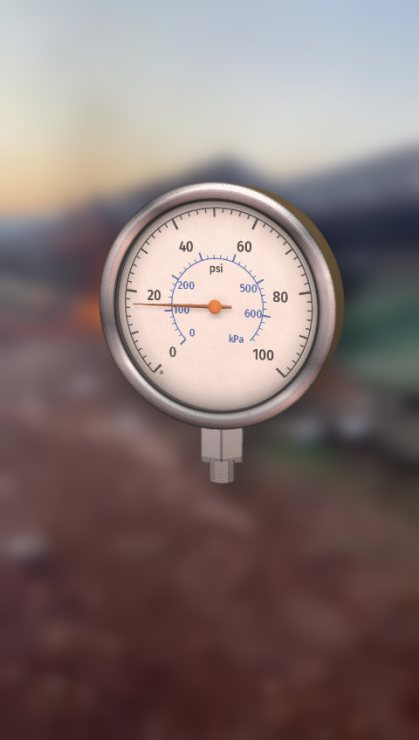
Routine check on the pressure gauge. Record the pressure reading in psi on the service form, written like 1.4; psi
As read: 17; psi
